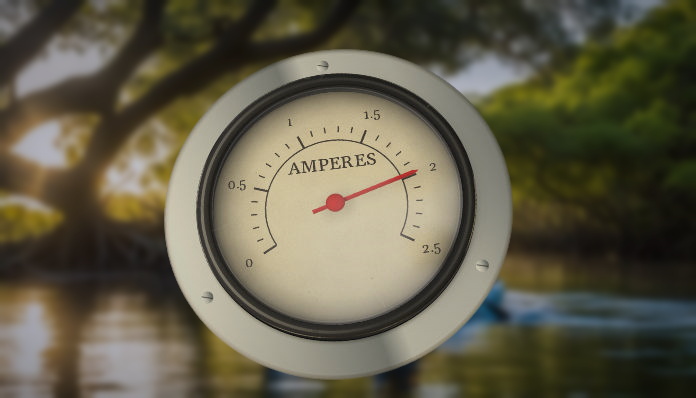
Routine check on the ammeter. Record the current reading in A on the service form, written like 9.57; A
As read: 2; A
